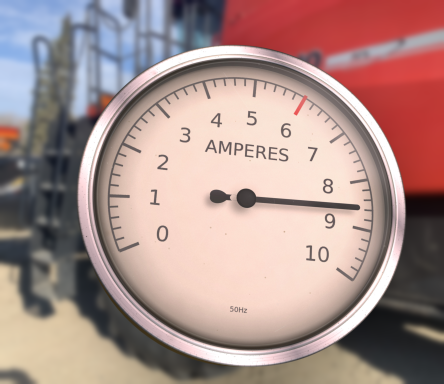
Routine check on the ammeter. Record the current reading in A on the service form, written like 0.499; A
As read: 8.6; A
